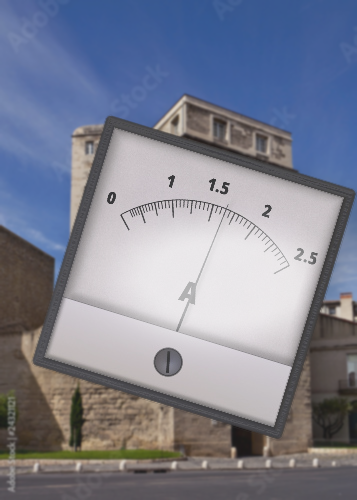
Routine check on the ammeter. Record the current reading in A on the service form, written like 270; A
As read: 1.65; A
